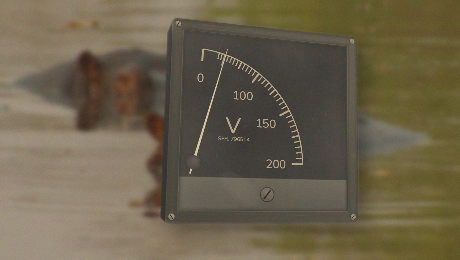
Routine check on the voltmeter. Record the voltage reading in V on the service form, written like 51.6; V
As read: 50; V
